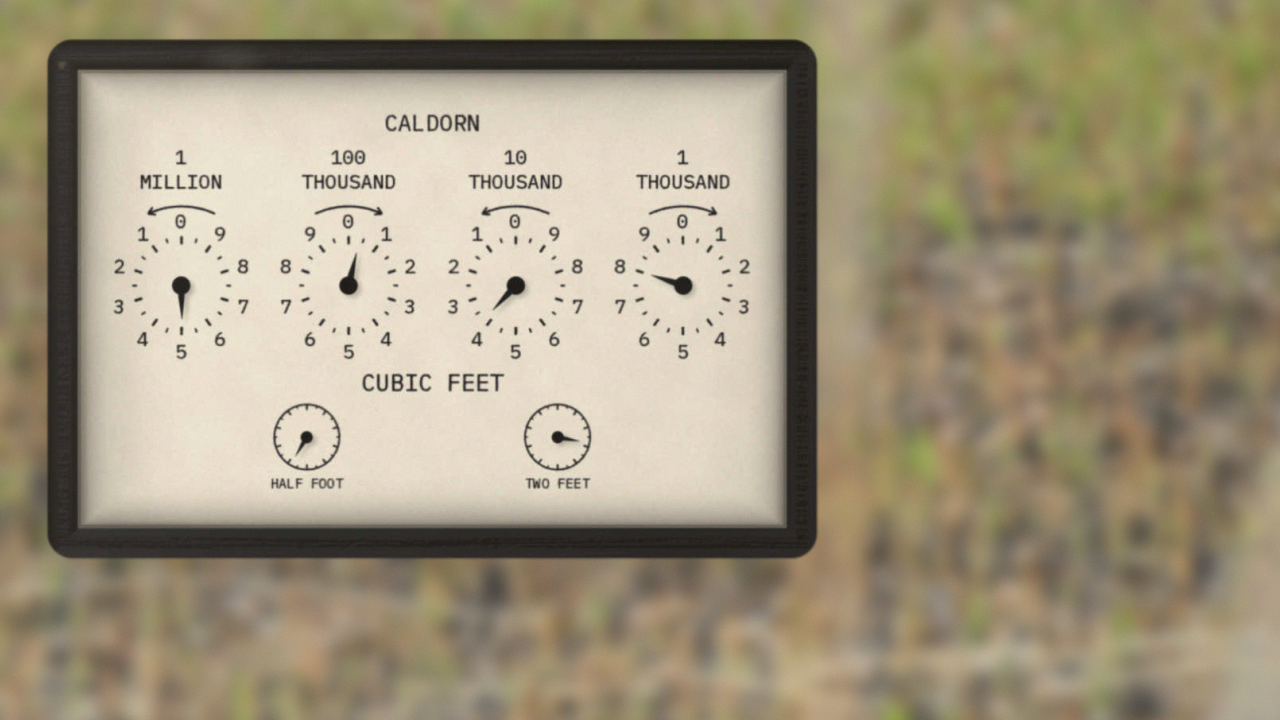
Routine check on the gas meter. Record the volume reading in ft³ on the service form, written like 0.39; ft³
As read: 503800; ft³
